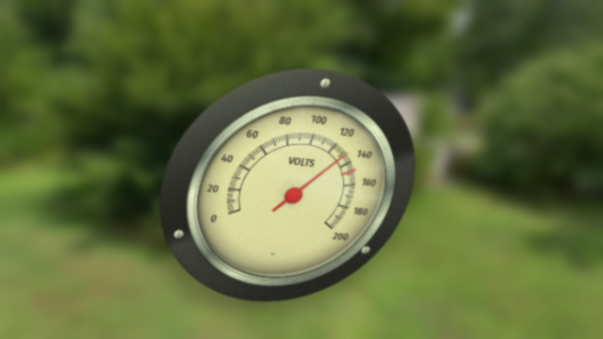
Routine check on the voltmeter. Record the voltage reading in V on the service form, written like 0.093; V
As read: 130; V
